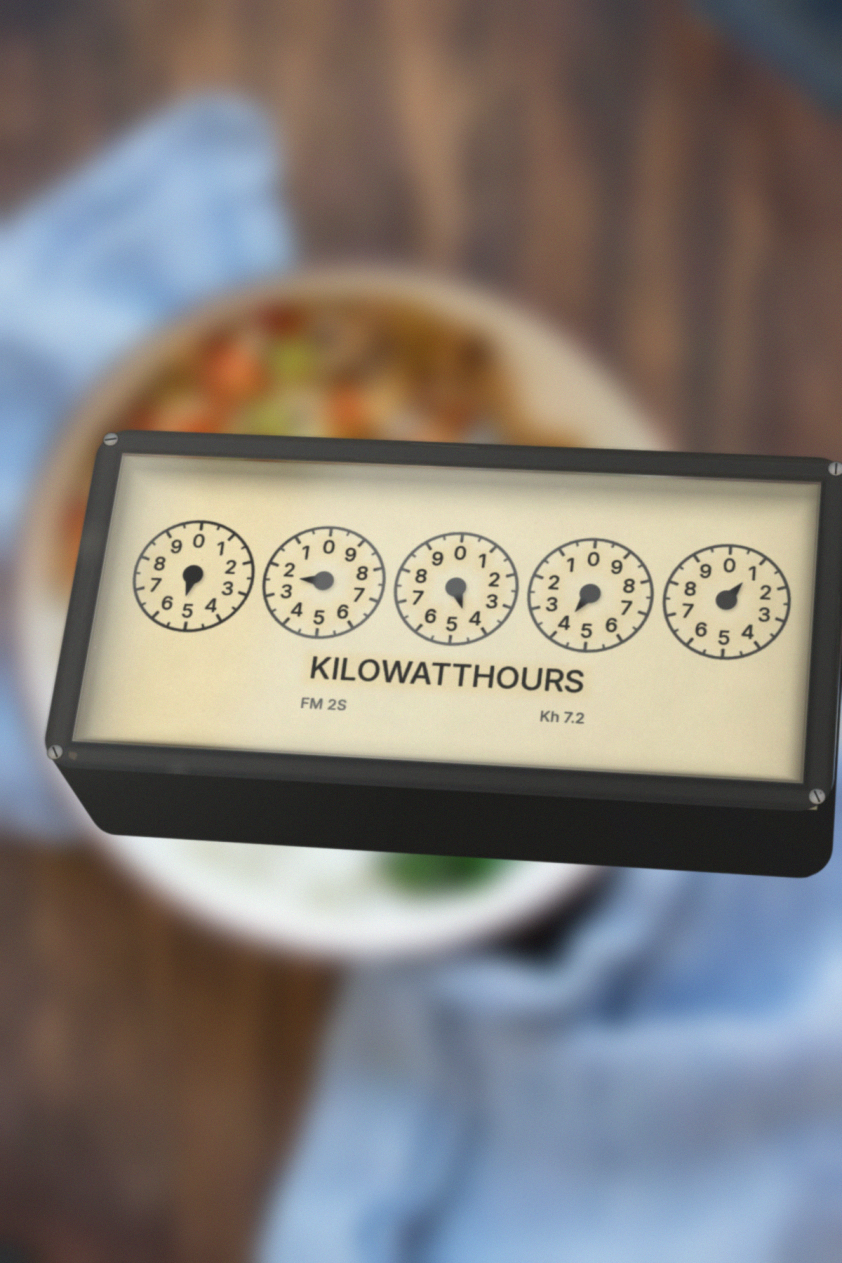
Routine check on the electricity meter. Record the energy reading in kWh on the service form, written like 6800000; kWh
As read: 52441; kWh
